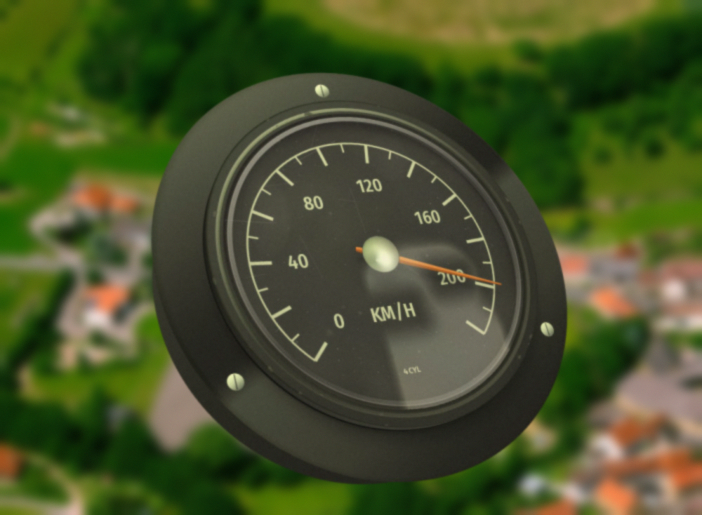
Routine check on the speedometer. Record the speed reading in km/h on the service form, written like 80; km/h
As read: 200; km/h
